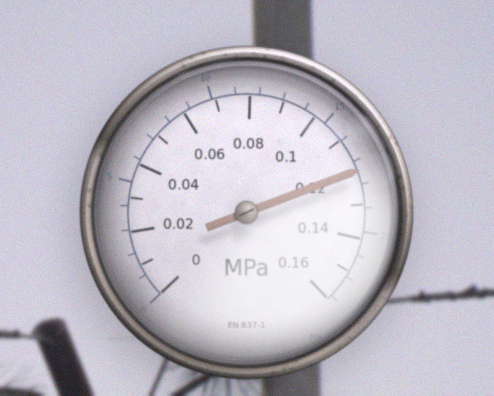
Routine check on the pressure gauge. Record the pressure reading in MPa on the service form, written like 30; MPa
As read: 0.12; MPa
